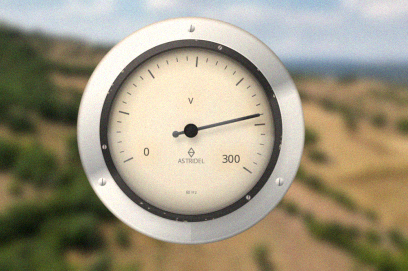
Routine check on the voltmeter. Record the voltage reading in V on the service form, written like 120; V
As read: 240; V
